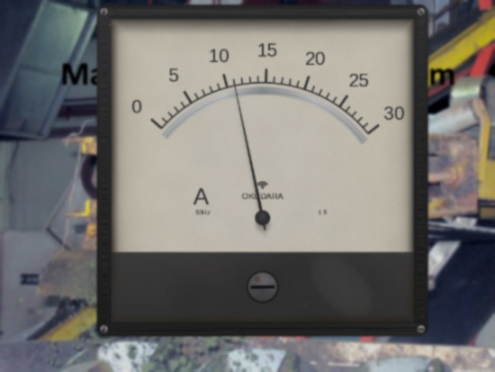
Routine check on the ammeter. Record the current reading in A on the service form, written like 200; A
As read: 11; A
